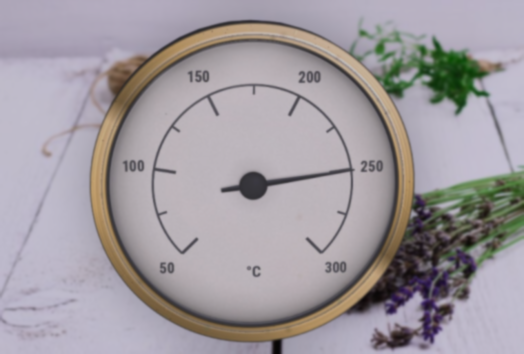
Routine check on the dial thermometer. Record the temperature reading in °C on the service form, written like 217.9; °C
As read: 250; °C
